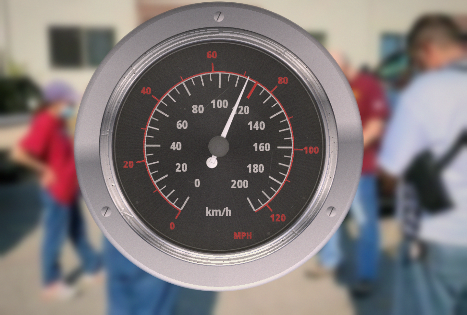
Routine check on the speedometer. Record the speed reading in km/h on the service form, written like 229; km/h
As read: 115; km/h
